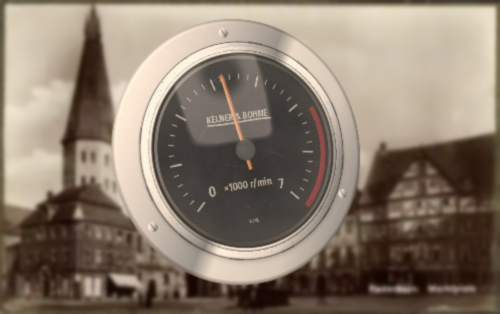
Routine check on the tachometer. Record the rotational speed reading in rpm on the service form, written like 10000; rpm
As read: 3200; rpm
